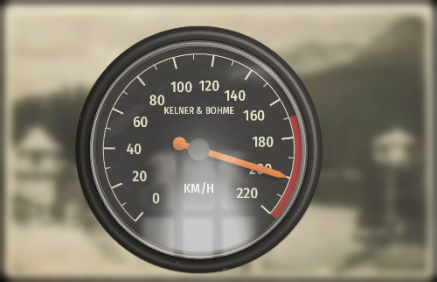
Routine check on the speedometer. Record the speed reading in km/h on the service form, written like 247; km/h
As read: 200; km/h
